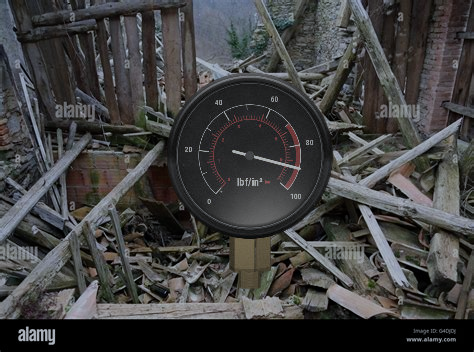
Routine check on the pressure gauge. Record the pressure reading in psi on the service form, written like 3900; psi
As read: 90; psi
